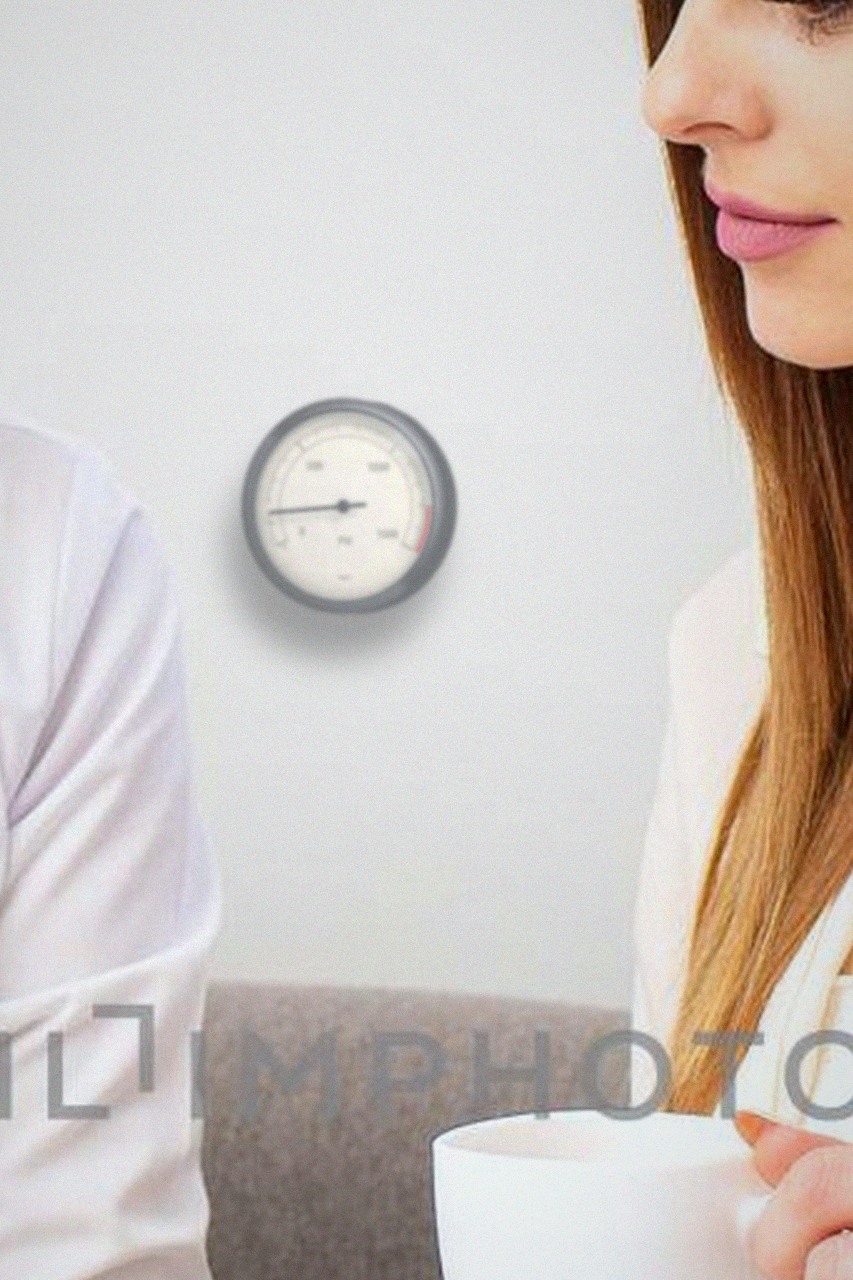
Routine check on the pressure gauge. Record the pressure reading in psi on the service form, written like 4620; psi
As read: 150; psi
